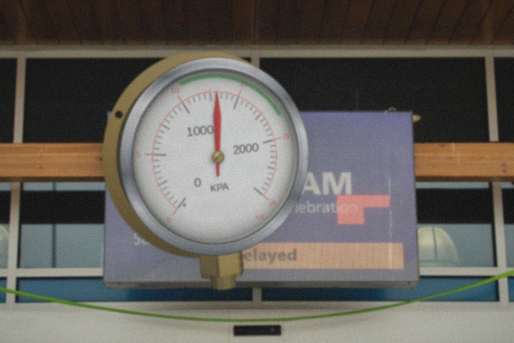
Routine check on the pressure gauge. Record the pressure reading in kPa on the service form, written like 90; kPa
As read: 1300; kPa
